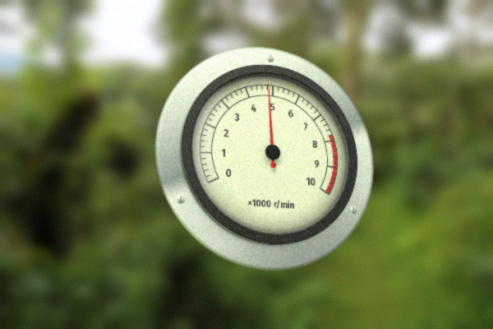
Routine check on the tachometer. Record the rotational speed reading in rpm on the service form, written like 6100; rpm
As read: 4800; rpm
